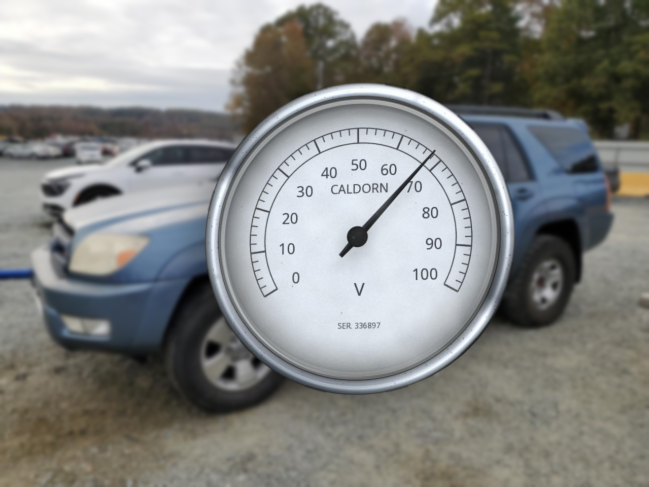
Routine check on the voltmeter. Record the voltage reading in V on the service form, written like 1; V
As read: 68; V
